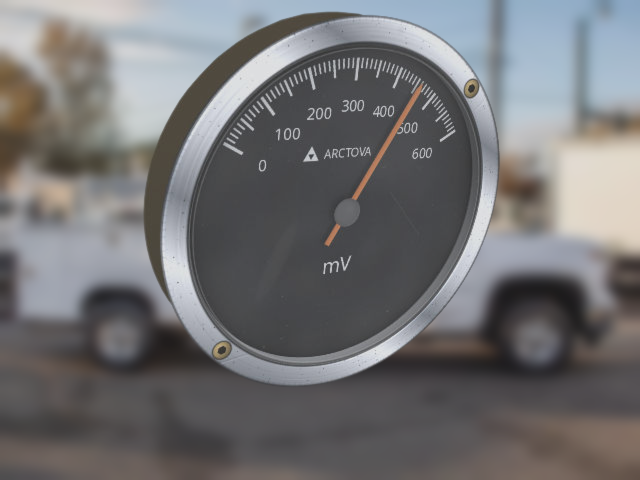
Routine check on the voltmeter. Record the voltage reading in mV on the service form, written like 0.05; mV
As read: 450; mV
